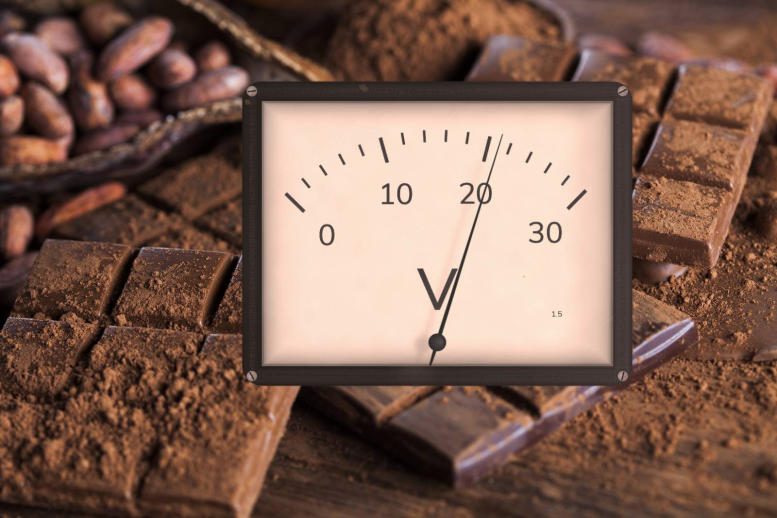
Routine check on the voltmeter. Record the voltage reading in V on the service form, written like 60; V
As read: 21; V
